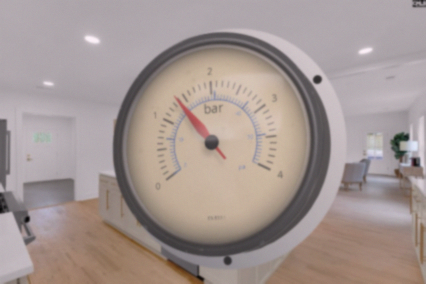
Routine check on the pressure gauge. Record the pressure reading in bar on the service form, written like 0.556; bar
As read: 1.4; bar
